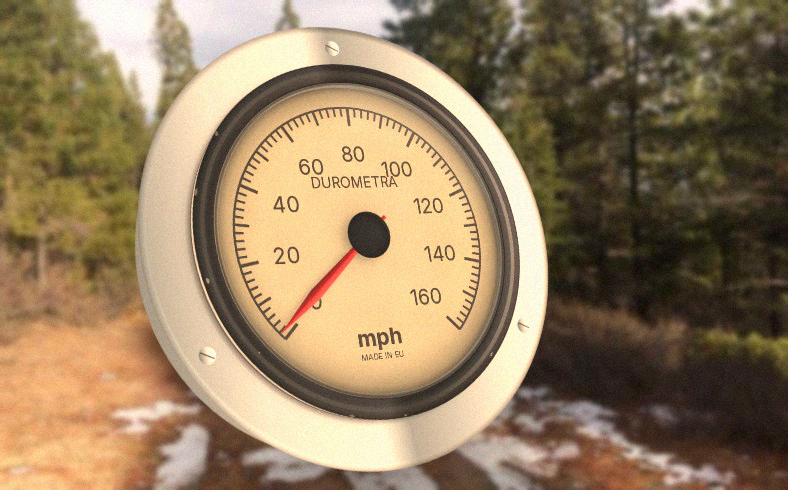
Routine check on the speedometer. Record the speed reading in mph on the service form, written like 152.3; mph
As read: 2; mph
